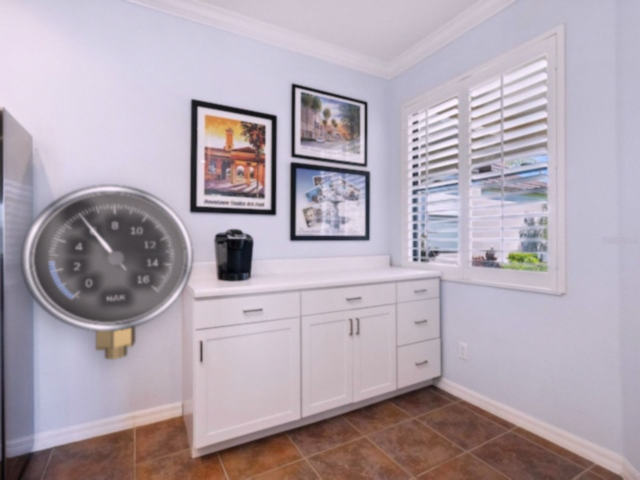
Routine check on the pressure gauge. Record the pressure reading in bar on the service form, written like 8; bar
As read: 6; bar
